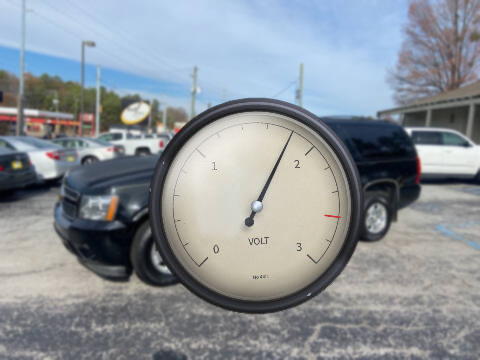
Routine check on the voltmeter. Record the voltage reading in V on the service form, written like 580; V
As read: 1.8; V
